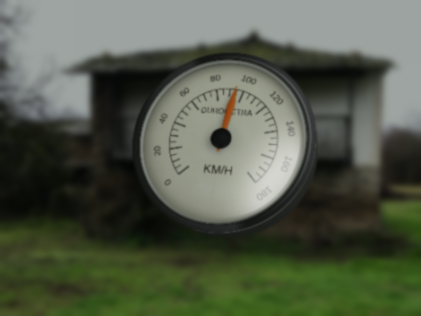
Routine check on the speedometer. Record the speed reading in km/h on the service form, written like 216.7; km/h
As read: 95; km/h
